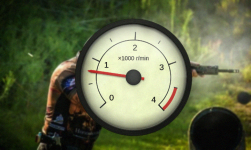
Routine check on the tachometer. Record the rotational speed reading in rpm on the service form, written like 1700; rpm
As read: 750; rpm
